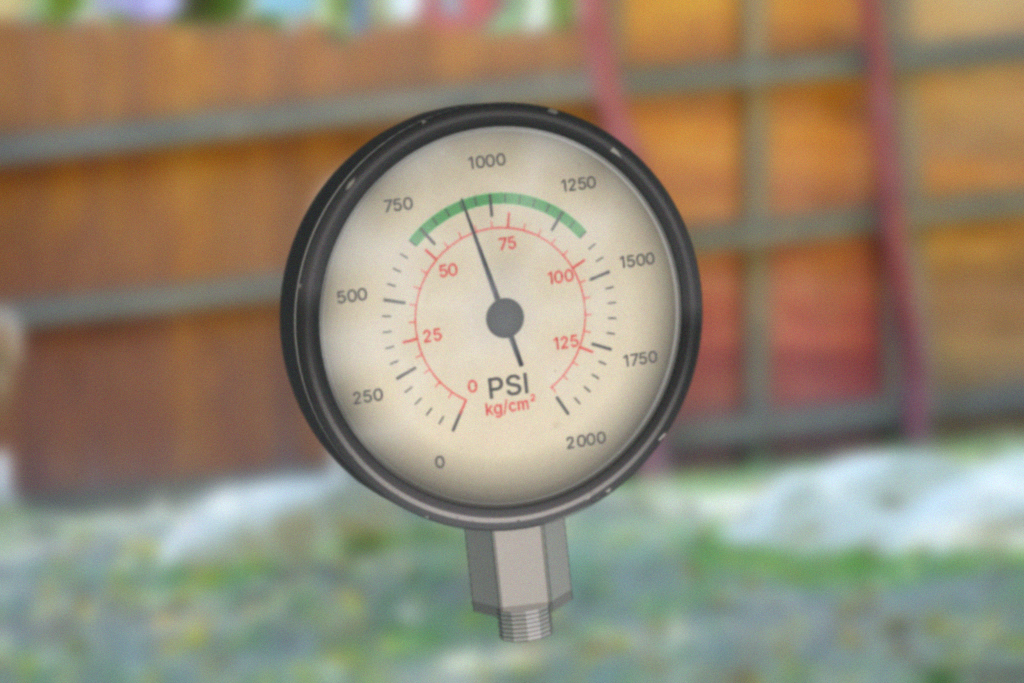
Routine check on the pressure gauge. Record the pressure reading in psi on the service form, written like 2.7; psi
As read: 900; psi
